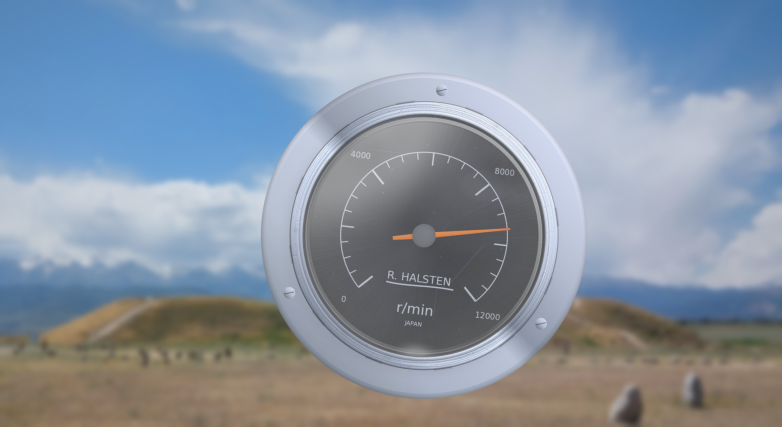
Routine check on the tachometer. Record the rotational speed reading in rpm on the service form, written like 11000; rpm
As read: 9500; rpm
